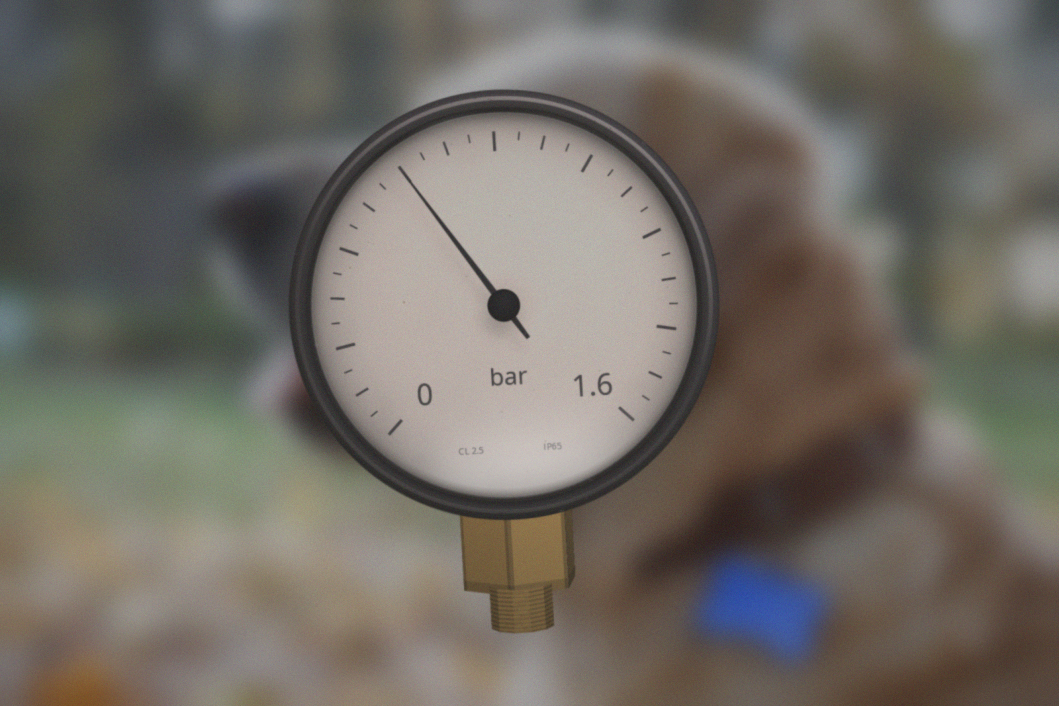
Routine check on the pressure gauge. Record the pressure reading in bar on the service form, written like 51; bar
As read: 0.6; bar
